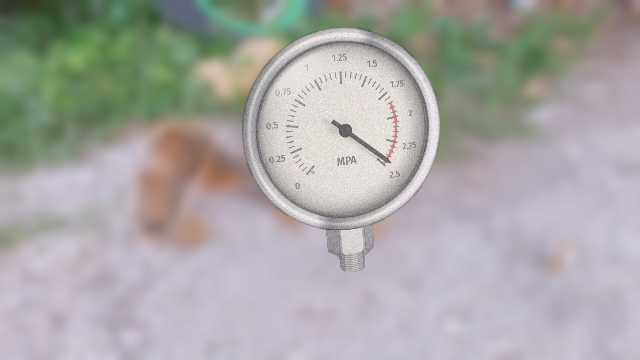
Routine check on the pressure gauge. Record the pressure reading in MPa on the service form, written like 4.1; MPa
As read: 2.45; MPa
